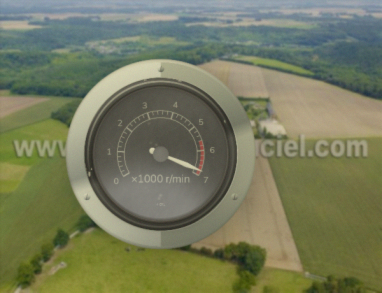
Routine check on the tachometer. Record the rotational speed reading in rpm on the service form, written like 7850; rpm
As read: 6800; rpm
